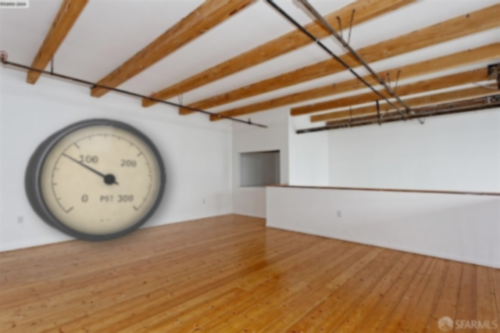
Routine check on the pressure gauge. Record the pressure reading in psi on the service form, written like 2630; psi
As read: 80; psi
